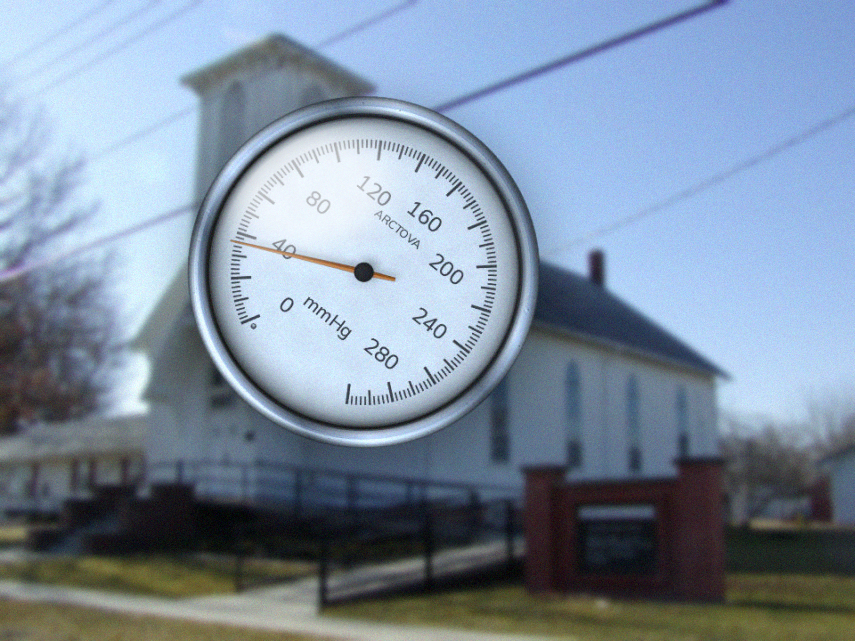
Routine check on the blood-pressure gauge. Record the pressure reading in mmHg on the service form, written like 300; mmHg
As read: 36; mmHg
